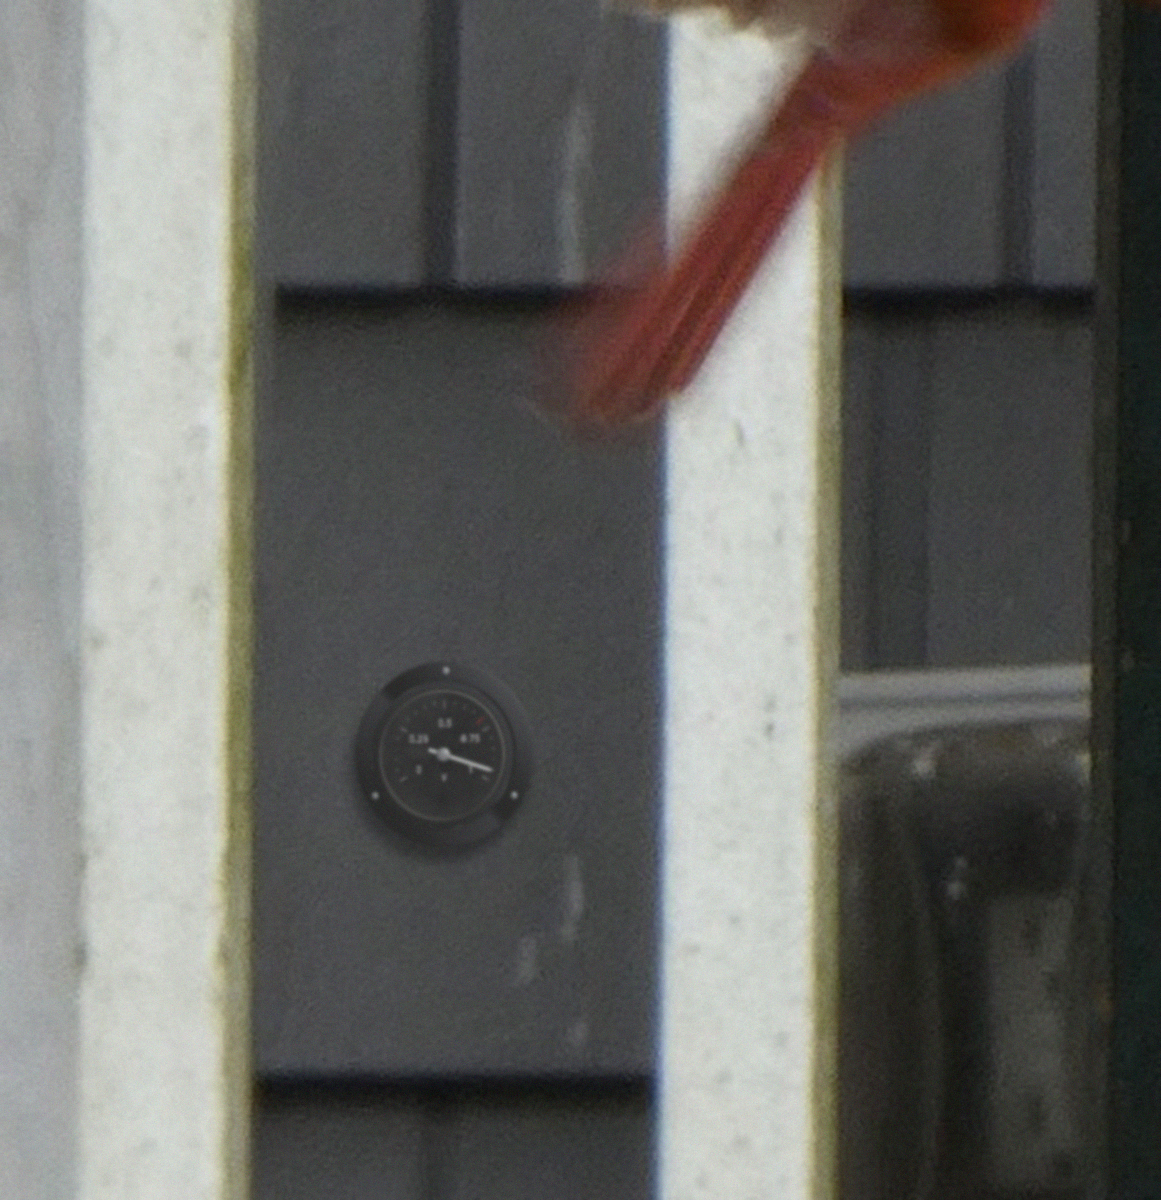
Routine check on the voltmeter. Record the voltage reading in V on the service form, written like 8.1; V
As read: 0.95; V
